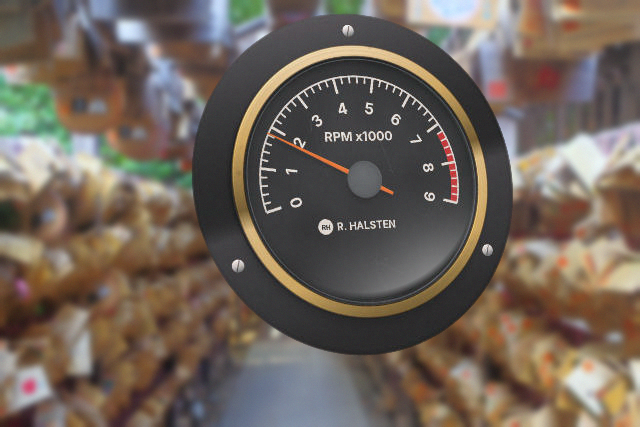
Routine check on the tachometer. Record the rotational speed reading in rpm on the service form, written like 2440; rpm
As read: 1800; rpm
